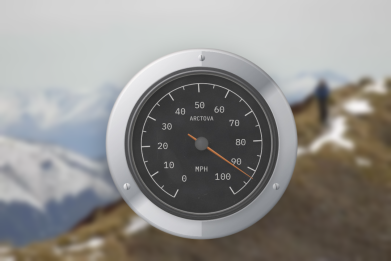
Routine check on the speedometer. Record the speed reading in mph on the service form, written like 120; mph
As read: 92.5; mph
